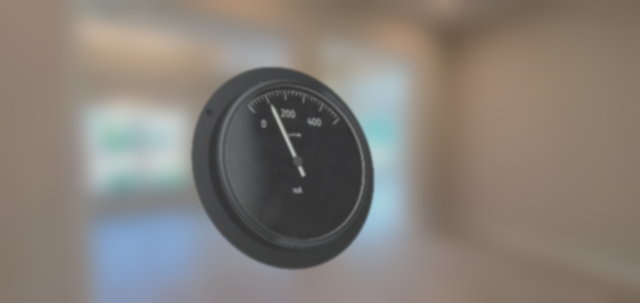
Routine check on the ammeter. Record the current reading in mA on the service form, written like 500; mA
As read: 100; mA
